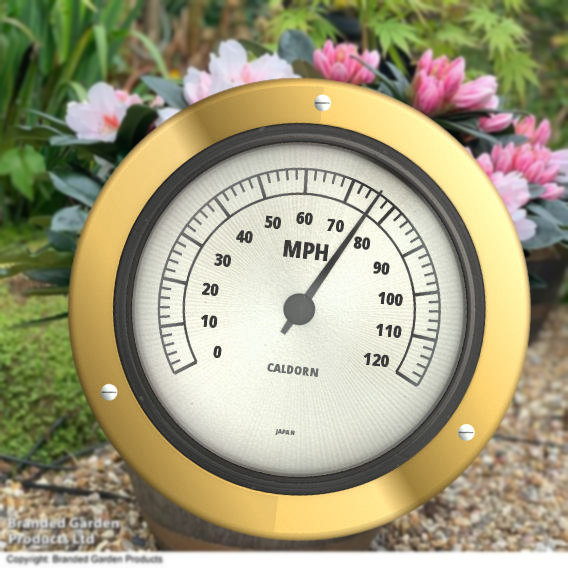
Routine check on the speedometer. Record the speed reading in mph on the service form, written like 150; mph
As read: 76; mph
